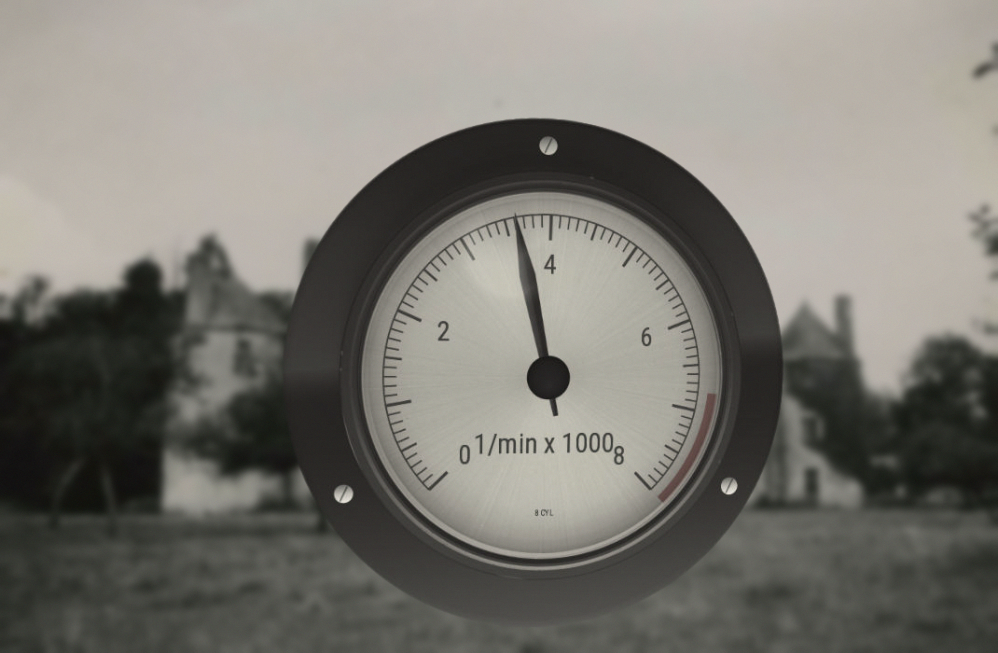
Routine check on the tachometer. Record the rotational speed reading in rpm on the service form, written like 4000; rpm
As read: 3600; rpm
